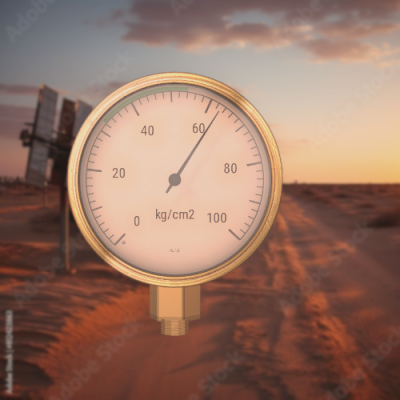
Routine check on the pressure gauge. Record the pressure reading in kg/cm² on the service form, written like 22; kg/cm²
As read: 63; kg/cm²
